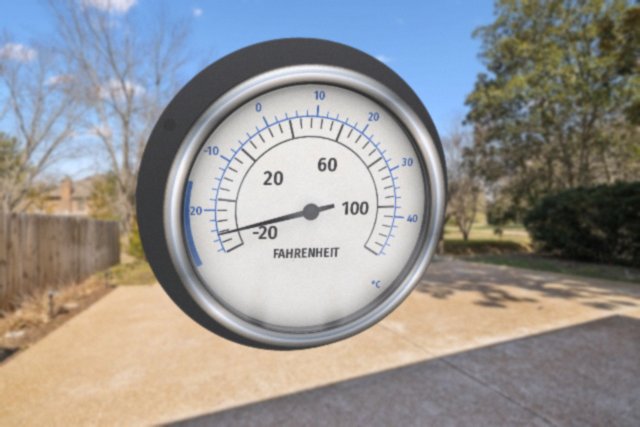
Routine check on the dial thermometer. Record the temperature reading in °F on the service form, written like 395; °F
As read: -12; °F
